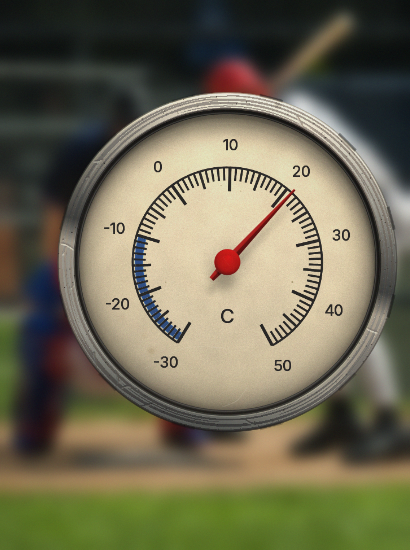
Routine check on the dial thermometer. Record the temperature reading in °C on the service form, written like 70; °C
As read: 21; °C
